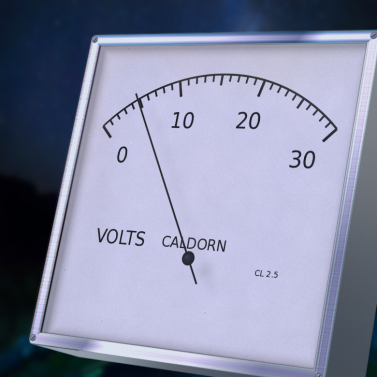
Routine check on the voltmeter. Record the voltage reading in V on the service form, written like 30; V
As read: 5; V
